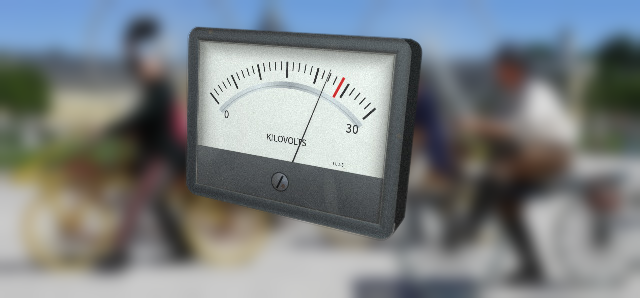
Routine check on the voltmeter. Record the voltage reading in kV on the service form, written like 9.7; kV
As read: 22; kV
